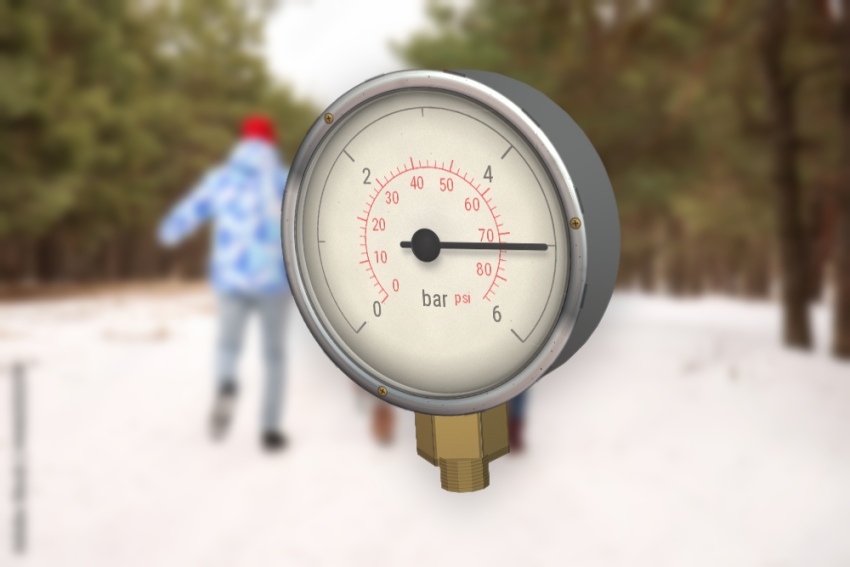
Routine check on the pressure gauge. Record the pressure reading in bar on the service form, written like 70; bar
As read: 5; bar
